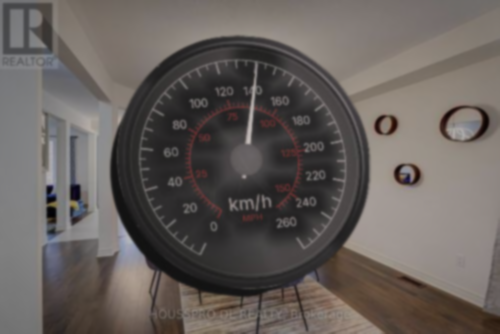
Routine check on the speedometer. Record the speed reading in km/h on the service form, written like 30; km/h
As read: 140; km/h
